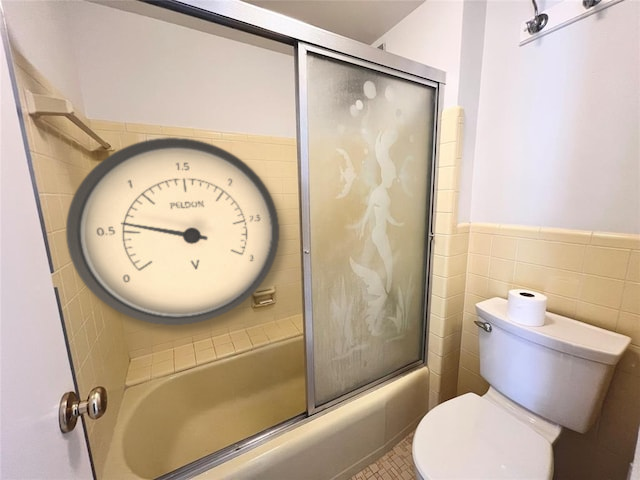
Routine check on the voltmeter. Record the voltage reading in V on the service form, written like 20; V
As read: 0.6; V
